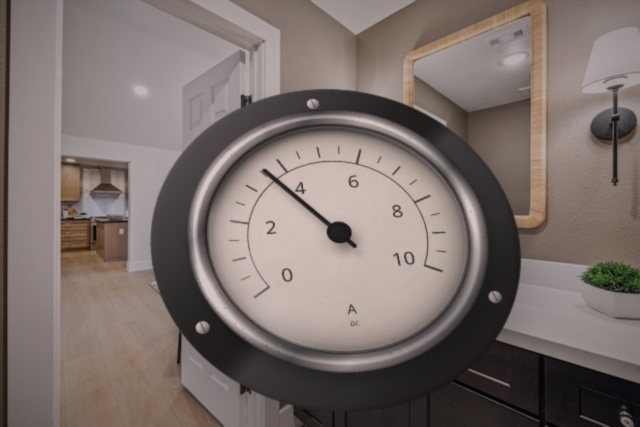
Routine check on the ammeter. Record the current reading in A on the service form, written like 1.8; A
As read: 3.5; A
